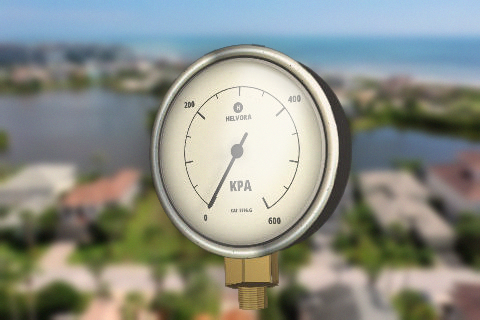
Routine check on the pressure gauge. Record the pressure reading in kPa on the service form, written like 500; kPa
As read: 0; kPa
